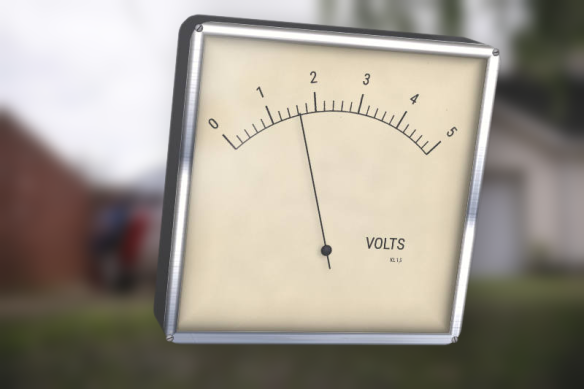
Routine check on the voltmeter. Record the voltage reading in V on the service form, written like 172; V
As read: 1.6; V
